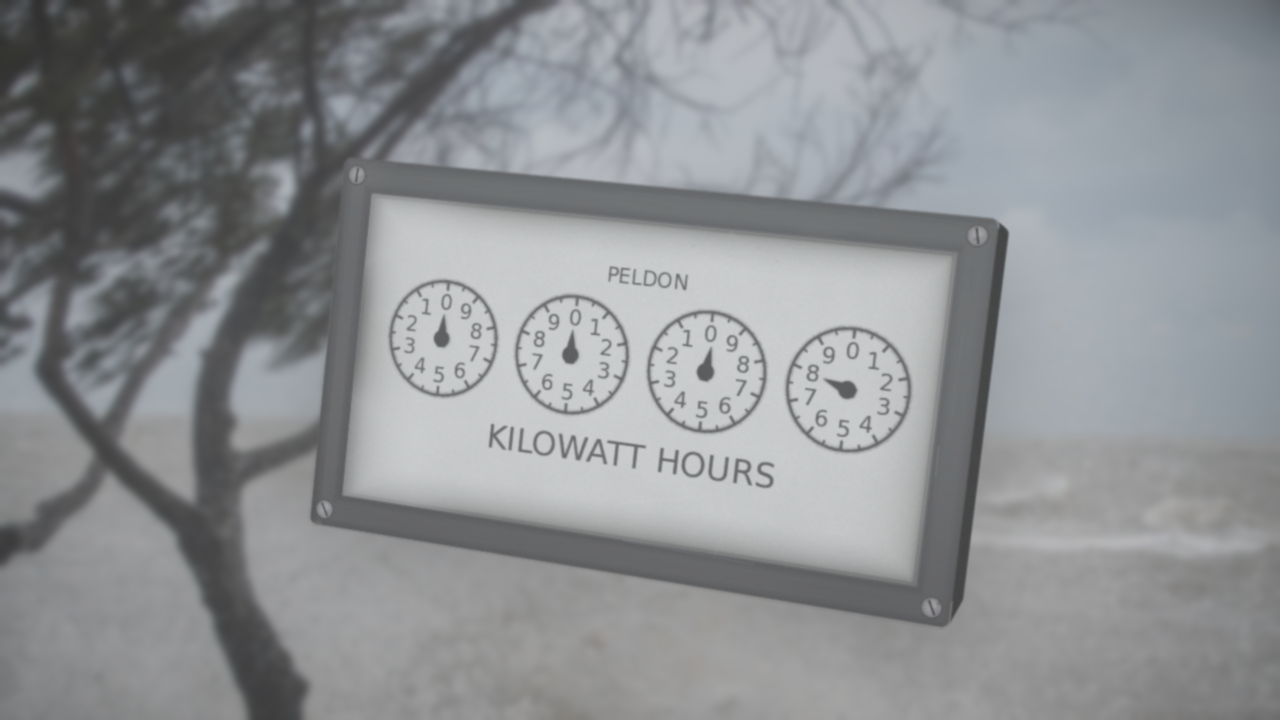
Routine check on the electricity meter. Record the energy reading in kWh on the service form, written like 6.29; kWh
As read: 9998; kWh
